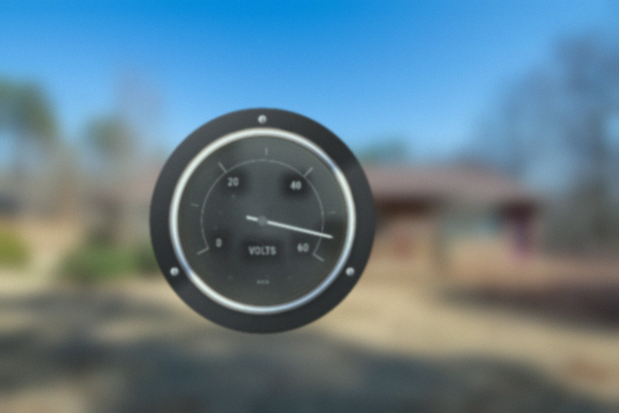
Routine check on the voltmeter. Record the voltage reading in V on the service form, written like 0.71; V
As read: 55; V
